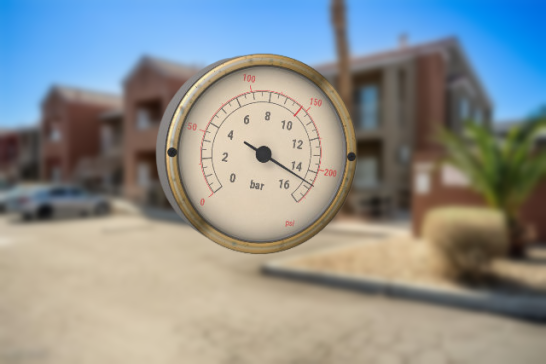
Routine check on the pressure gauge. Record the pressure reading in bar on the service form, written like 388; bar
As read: 14.75; bar
